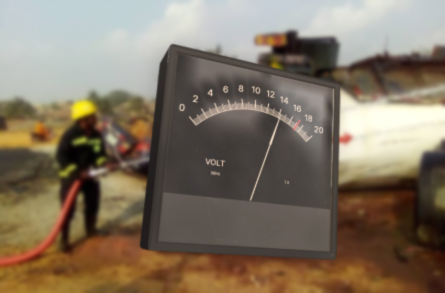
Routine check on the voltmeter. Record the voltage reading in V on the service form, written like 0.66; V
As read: 14; V
